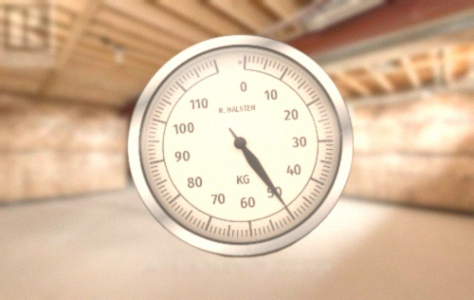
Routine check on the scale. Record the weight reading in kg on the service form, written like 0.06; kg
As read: 50; kg
